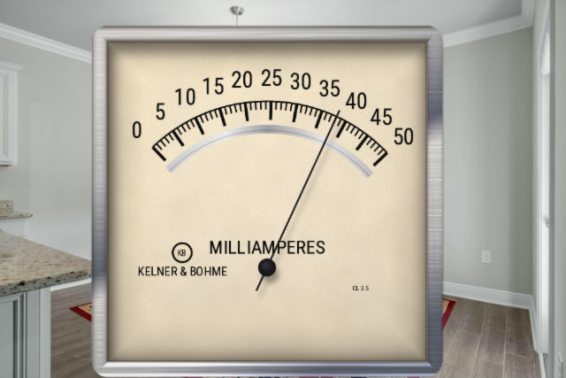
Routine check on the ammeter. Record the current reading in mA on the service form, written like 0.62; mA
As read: 38; mA
